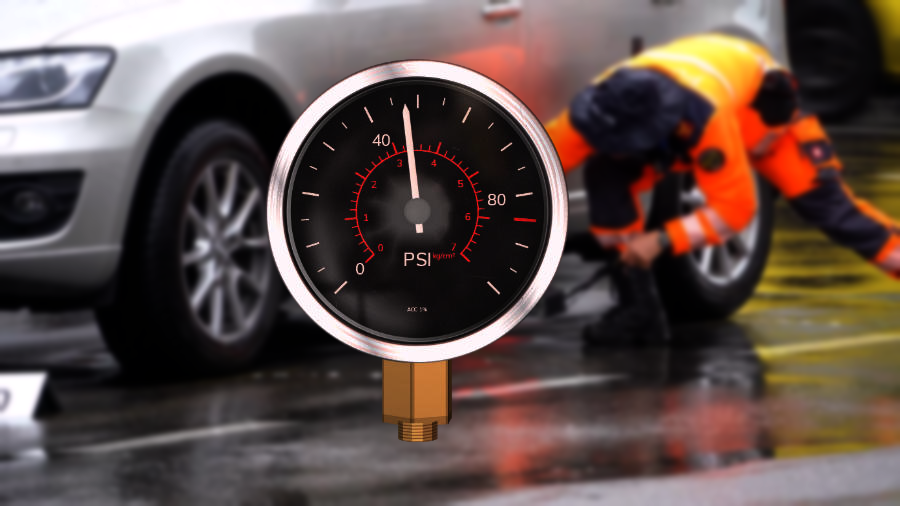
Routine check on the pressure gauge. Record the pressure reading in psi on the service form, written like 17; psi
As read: 47.5; psi
